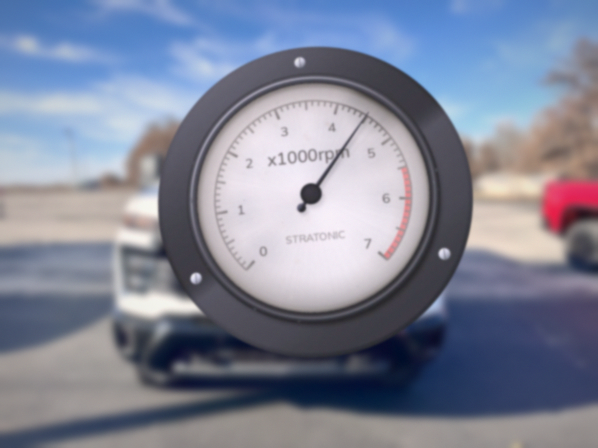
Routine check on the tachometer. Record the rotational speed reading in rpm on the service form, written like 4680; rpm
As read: 4500; rpm
